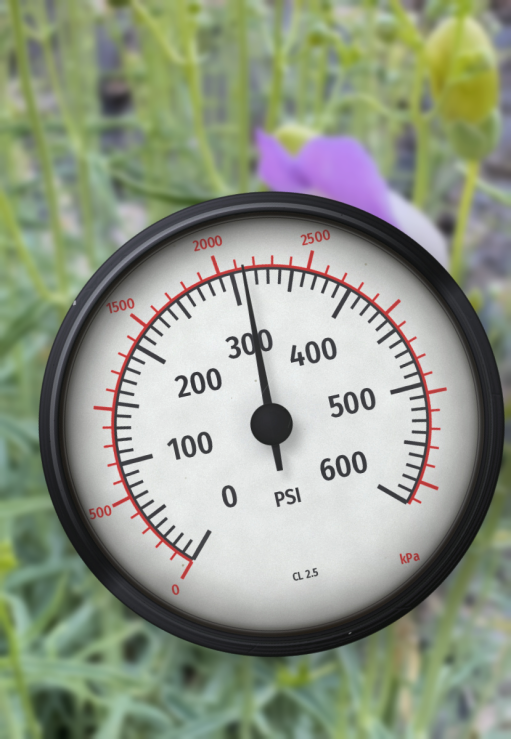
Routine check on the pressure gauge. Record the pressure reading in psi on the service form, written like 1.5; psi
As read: 310; psi
